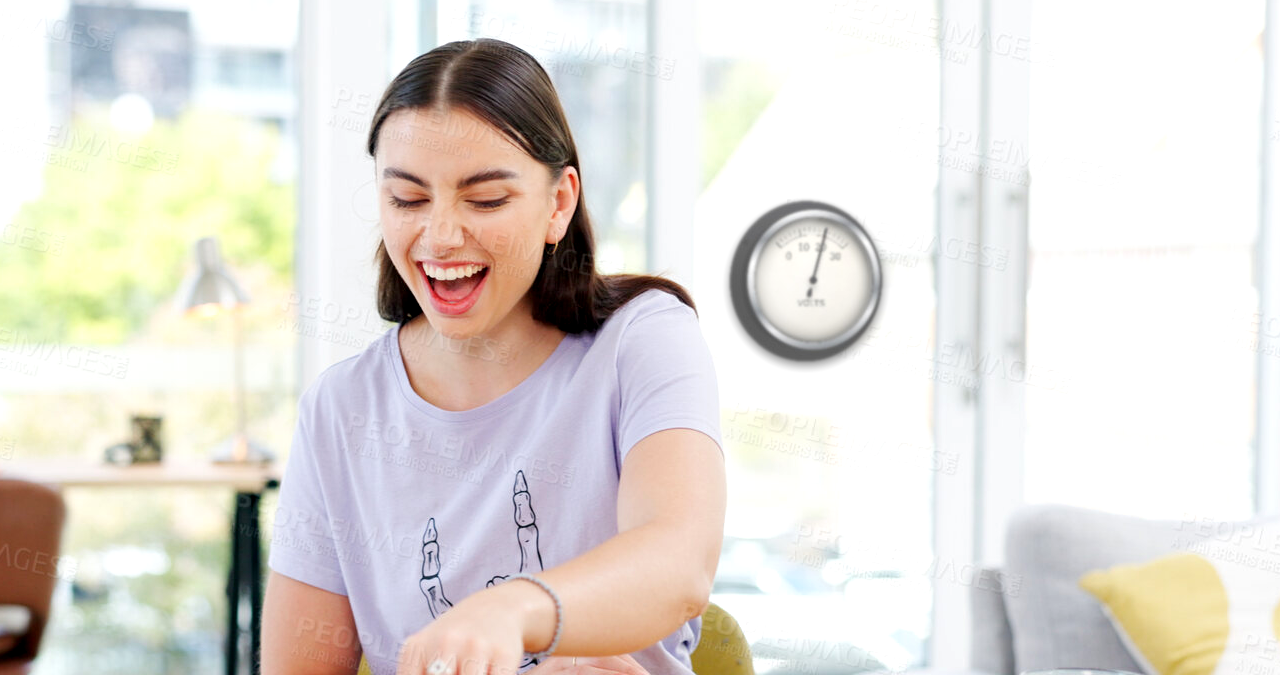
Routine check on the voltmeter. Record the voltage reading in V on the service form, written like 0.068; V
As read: 20; V
